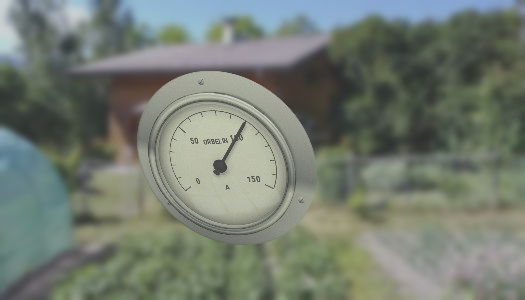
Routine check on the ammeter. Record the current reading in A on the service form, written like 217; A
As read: 100; A
